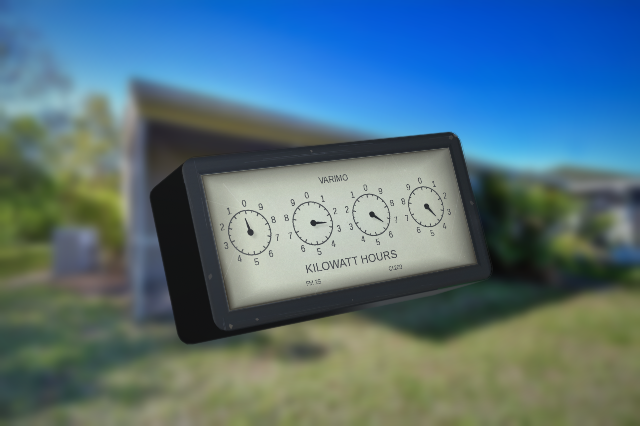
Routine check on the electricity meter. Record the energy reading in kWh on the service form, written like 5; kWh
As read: 264; kWh
